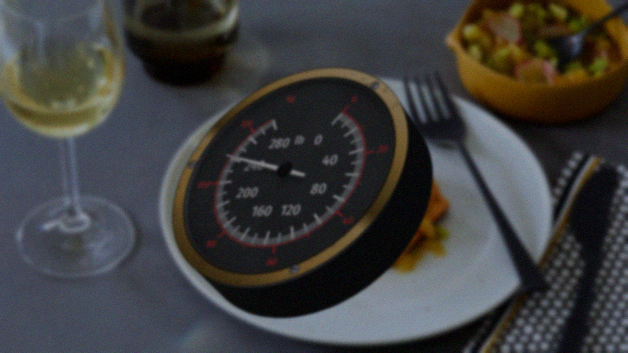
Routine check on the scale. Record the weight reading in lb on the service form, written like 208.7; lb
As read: 240; lb
